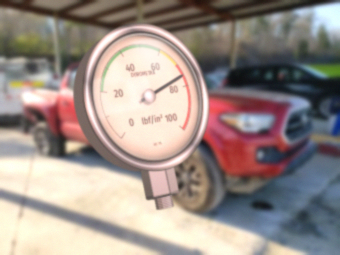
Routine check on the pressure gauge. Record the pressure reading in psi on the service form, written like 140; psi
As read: 75; psi
